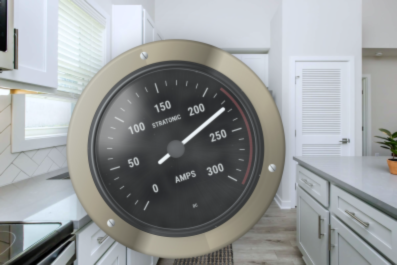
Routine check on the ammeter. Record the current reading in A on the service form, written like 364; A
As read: 225; A
